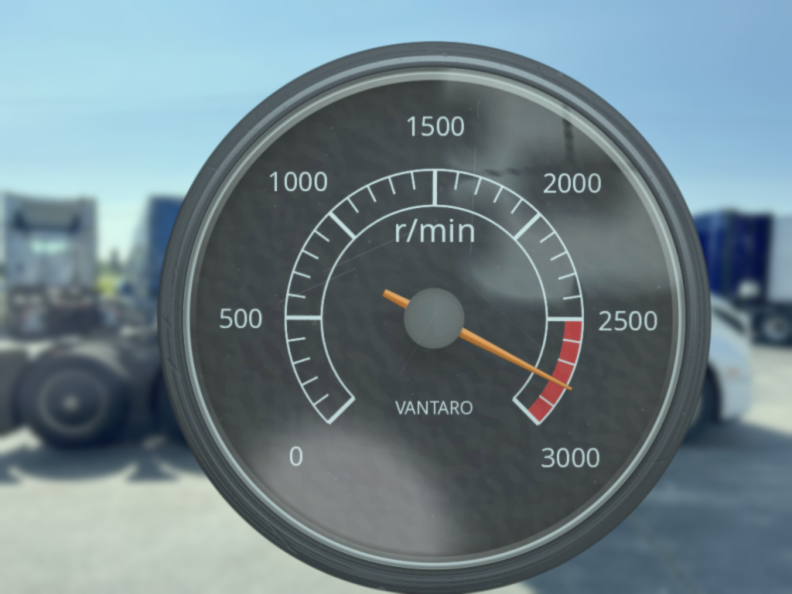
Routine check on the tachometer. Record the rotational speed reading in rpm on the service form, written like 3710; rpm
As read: 2800; rpm
